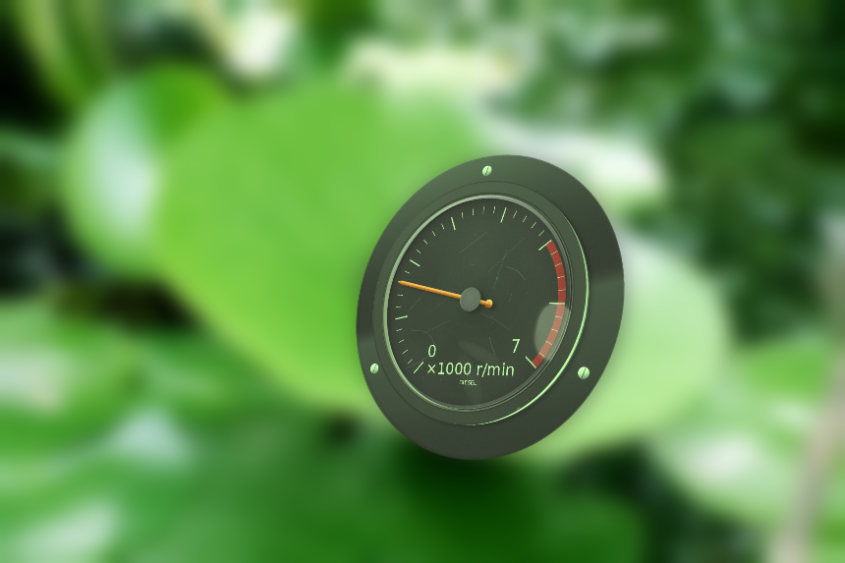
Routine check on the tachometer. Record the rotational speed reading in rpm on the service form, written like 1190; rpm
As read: 1600; rpm
